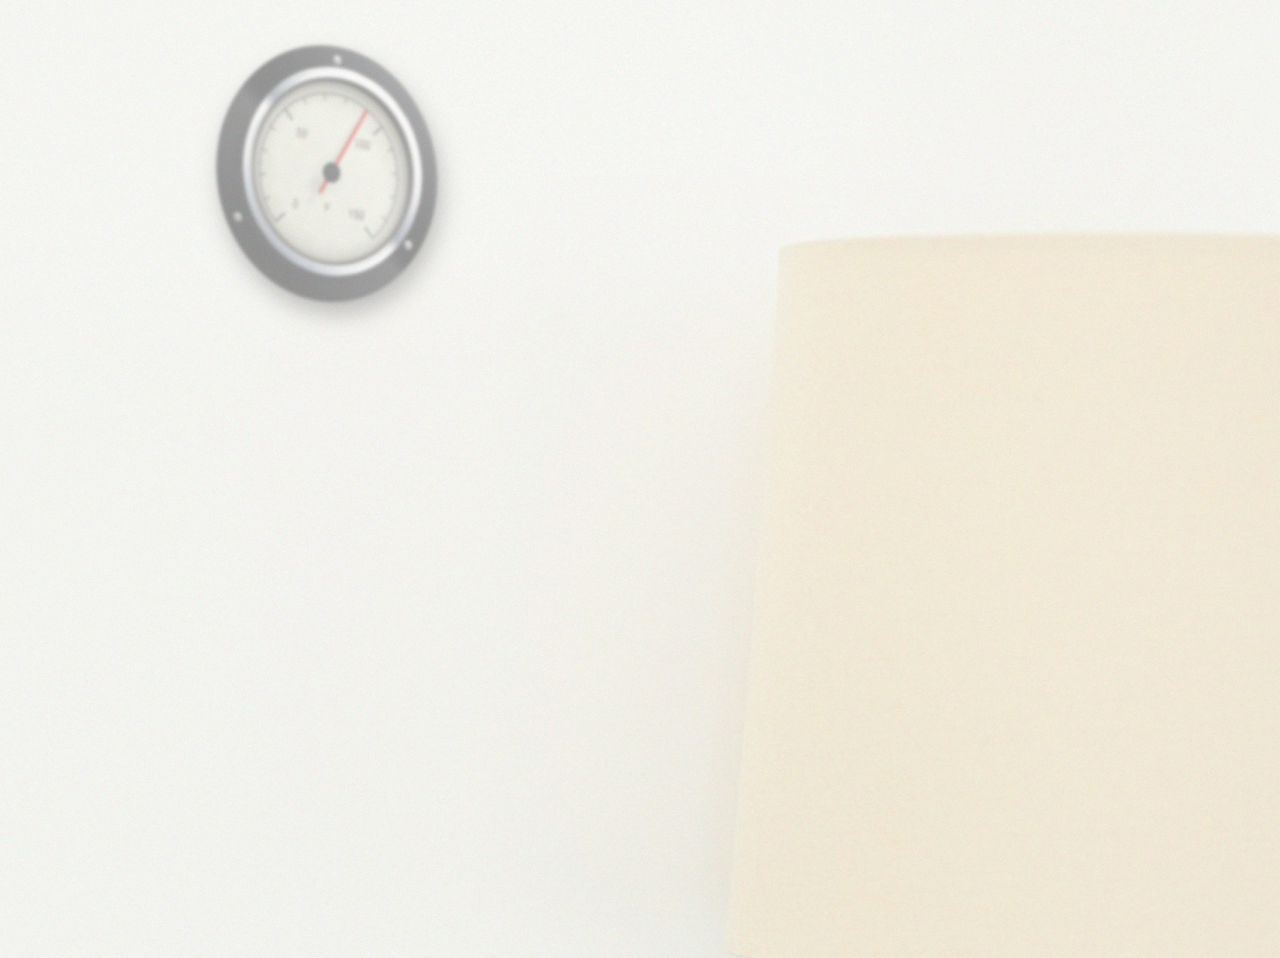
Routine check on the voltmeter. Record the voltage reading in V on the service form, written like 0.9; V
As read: 90; V
